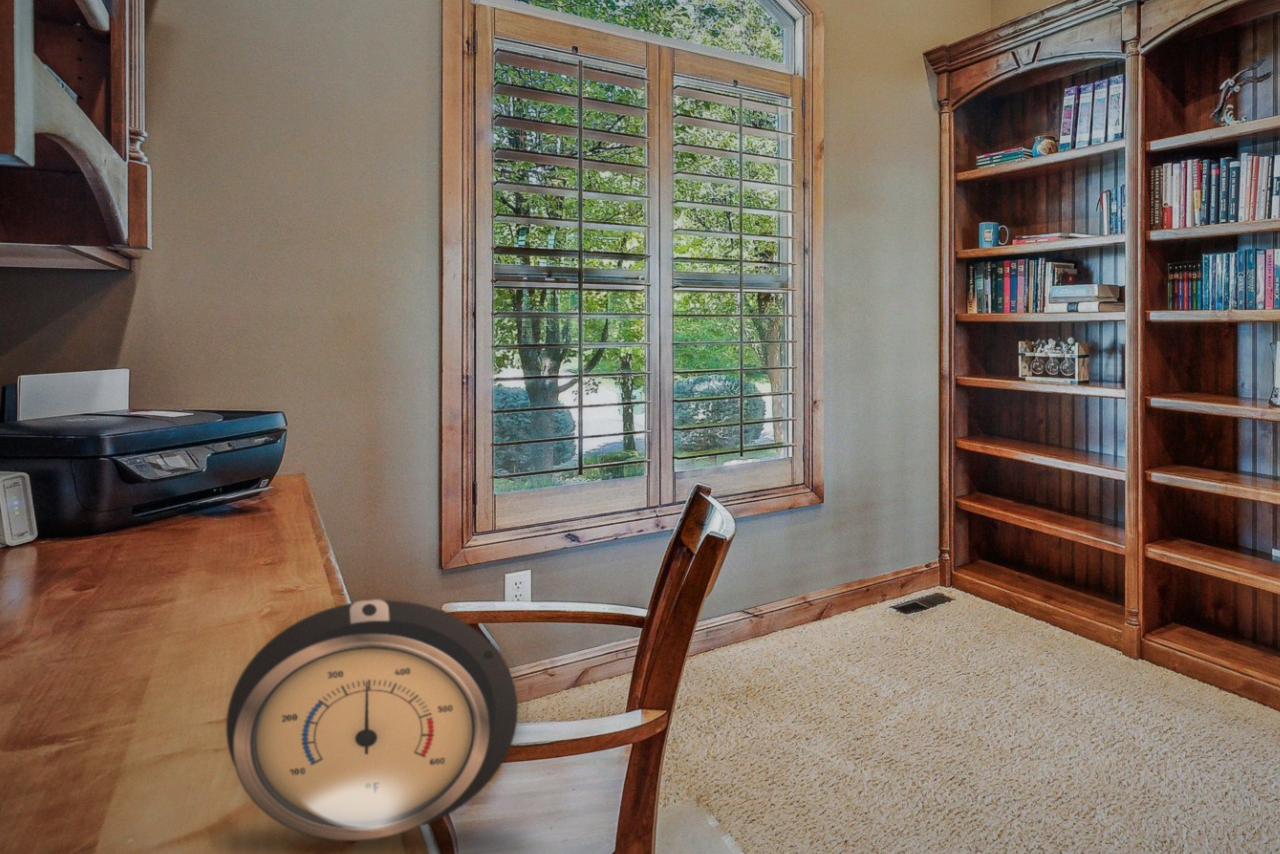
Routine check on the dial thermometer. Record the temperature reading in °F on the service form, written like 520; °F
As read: 350; °F
